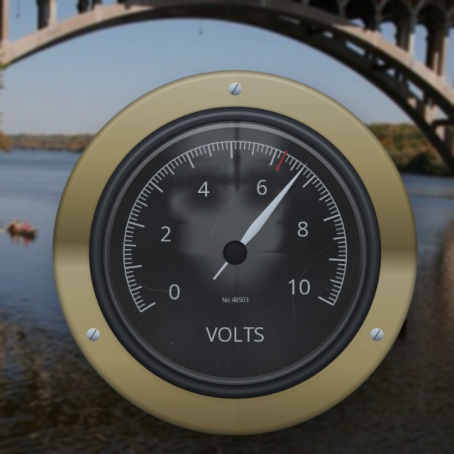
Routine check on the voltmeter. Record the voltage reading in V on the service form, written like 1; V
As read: 6.7; V
